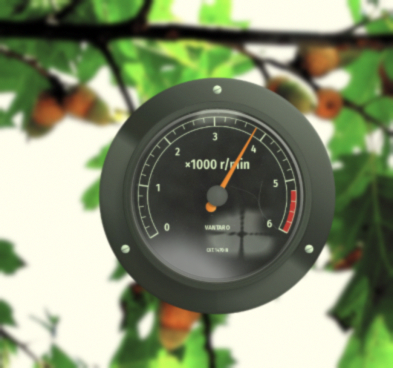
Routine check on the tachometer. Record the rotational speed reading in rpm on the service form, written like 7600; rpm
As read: 3800; rpm
